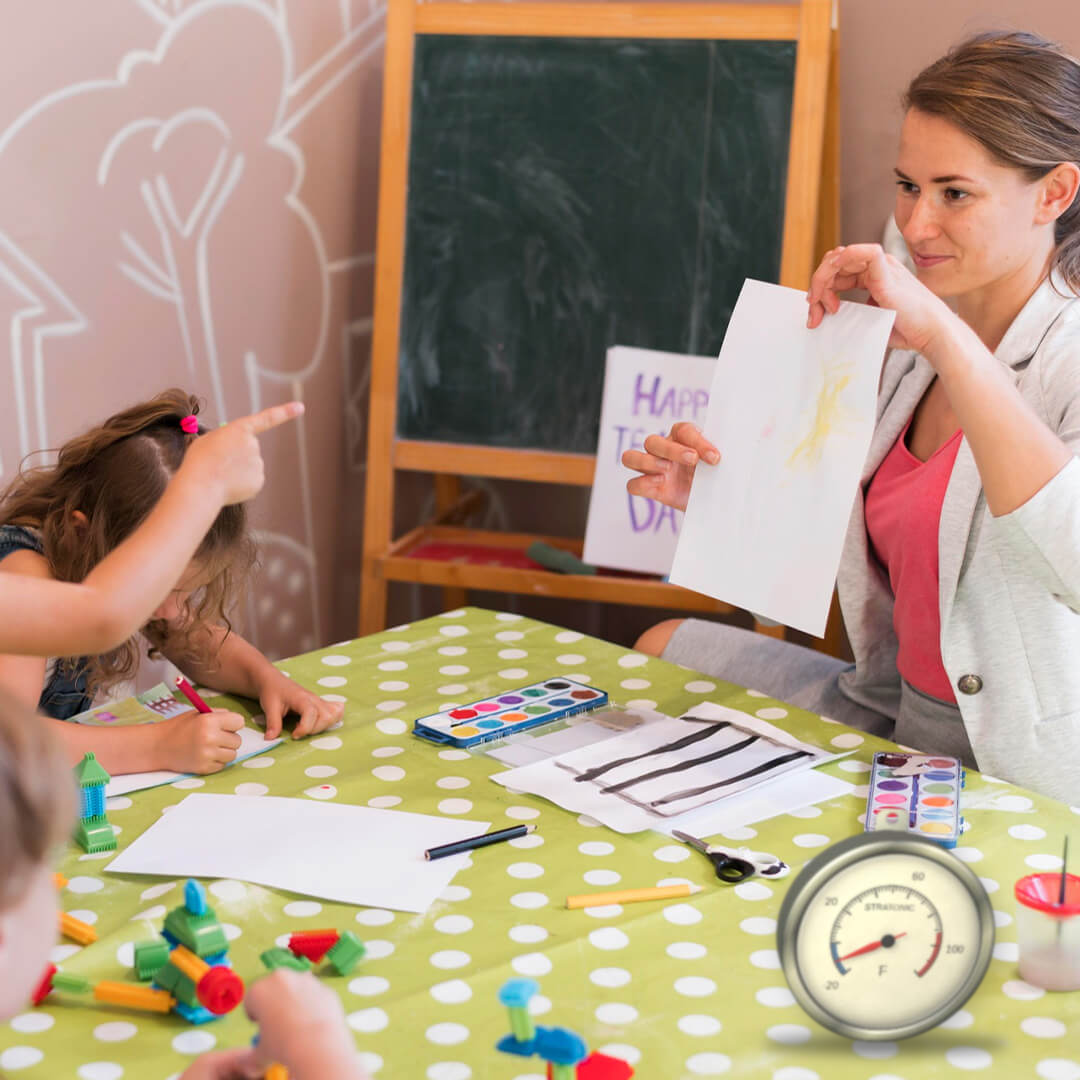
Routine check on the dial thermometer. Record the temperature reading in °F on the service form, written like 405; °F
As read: -10; °F
